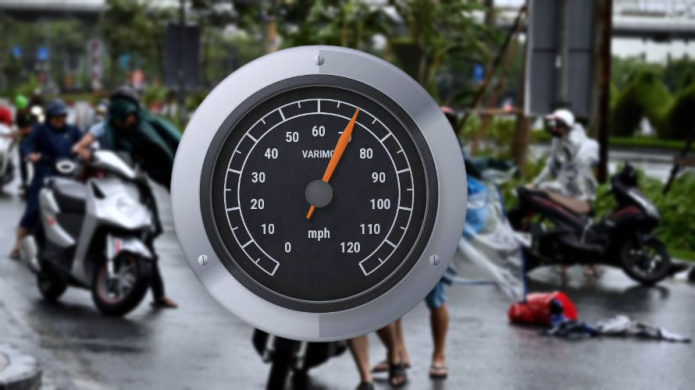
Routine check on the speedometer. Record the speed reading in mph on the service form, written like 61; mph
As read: 70; mph
